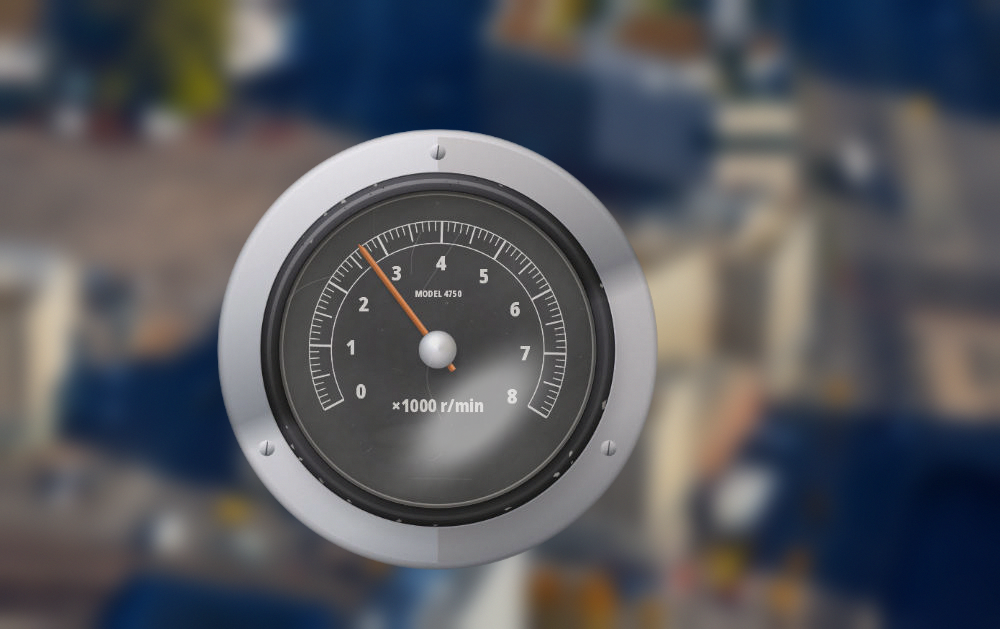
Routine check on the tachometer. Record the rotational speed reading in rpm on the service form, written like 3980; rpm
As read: 2700; rpm
